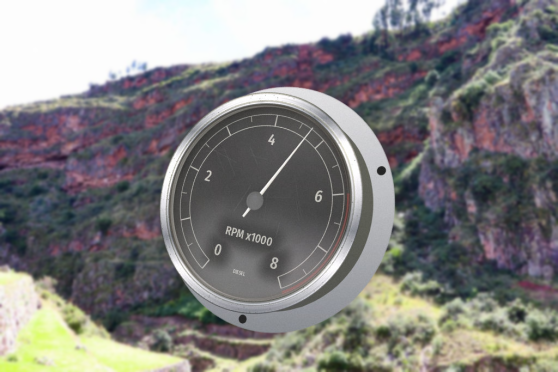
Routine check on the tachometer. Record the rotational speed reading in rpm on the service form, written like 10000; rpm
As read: 4750; rpm
